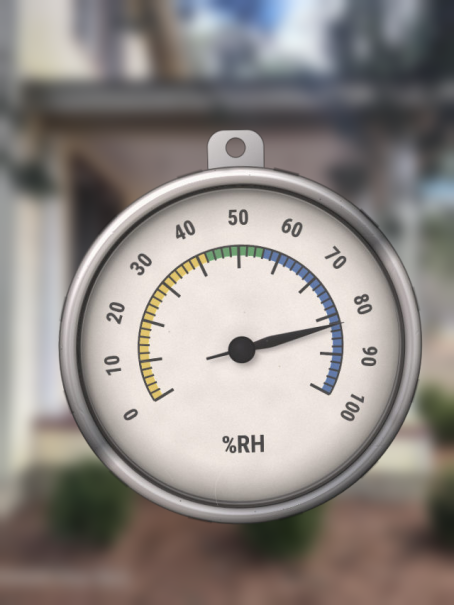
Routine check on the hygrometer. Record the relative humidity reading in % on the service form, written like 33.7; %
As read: 82; %
